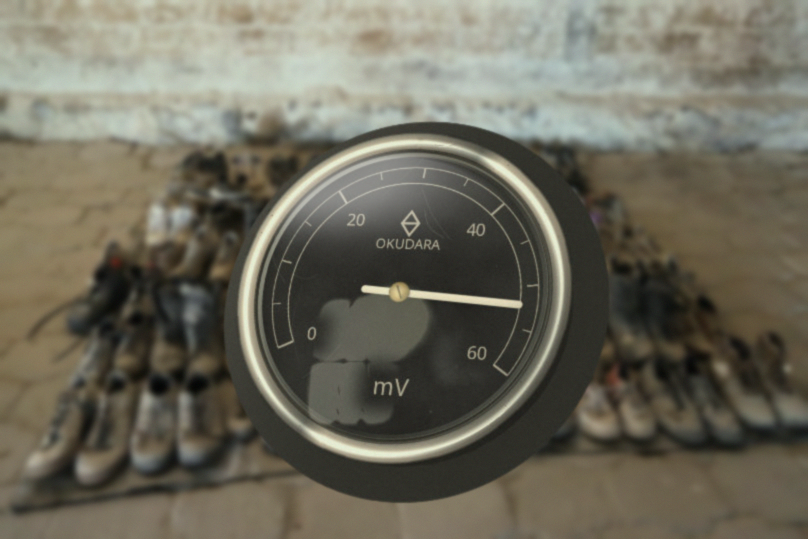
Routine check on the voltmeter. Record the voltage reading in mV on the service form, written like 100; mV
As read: 52.5; mV
